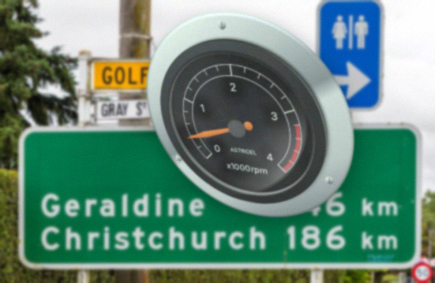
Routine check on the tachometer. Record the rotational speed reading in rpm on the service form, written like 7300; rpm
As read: 400; rpm
